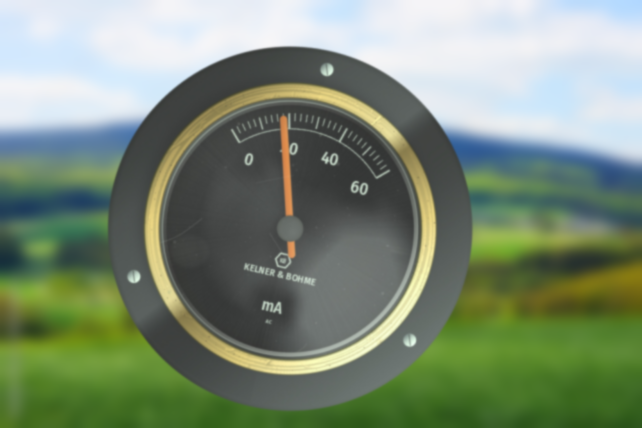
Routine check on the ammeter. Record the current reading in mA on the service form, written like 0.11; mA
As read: 18; mA
